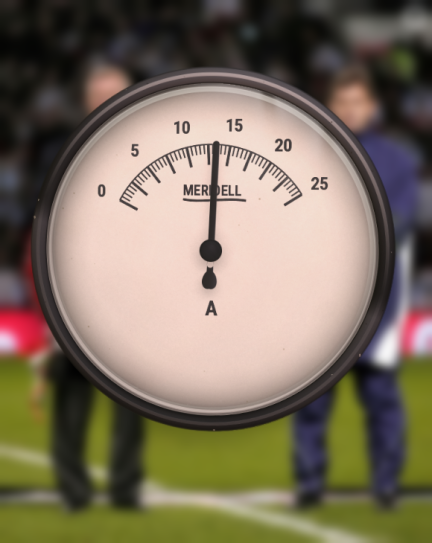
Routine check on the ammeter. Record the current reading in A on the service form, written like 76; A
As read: 13.5; A
